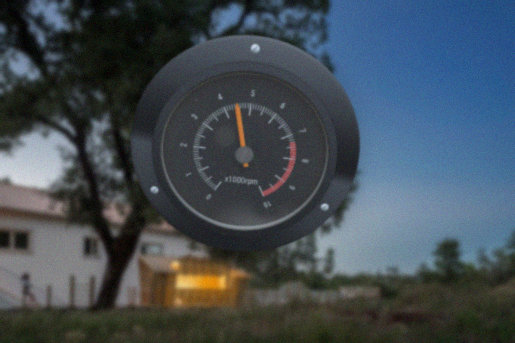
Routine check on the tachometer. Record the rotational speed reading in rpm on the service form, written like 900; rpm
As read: 4500; rpm
